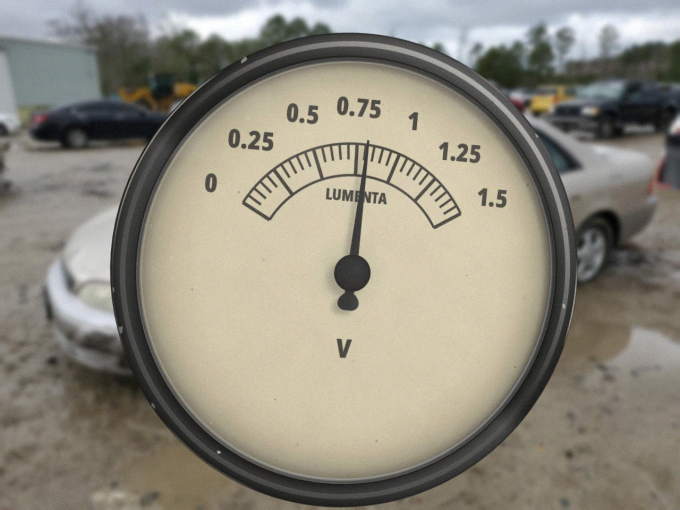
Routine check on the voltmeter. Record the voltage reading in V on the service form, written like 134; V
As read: 0.8; V
